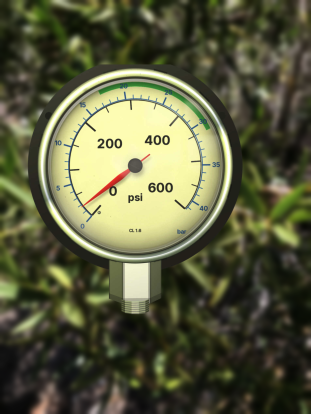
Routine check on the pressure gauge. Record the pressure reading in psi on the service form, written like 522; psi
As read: 25; psi
